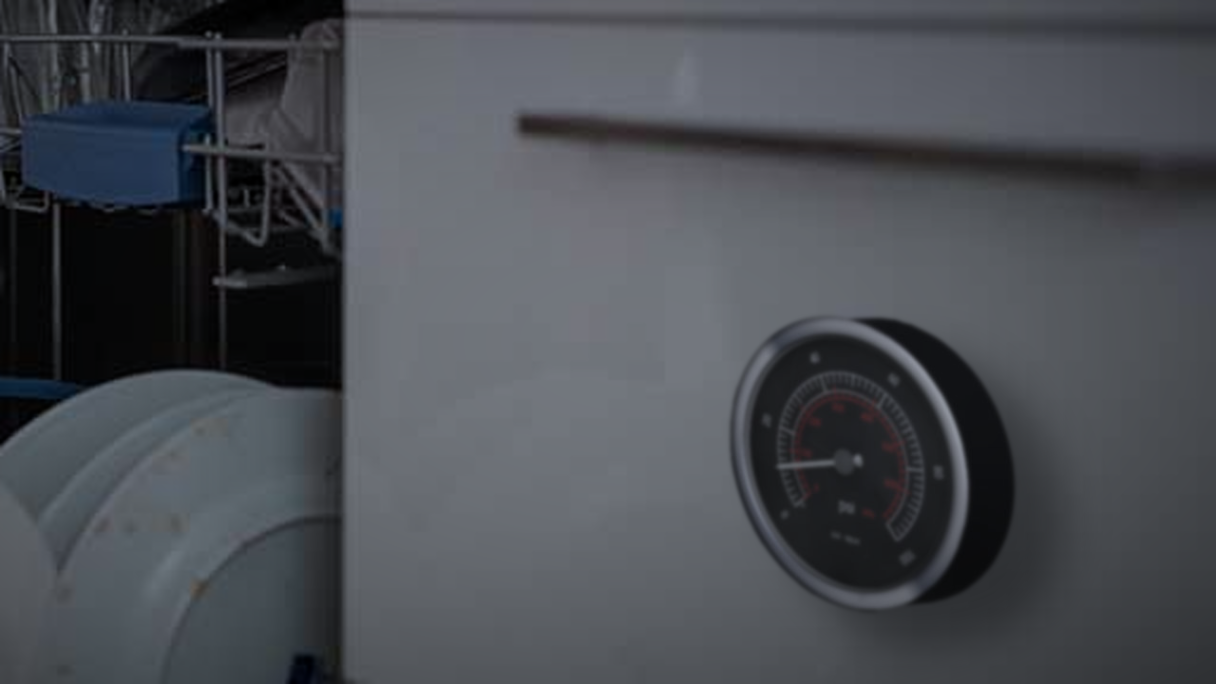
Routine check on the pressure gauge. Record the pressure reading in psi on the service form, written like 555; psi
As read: 10; psi
